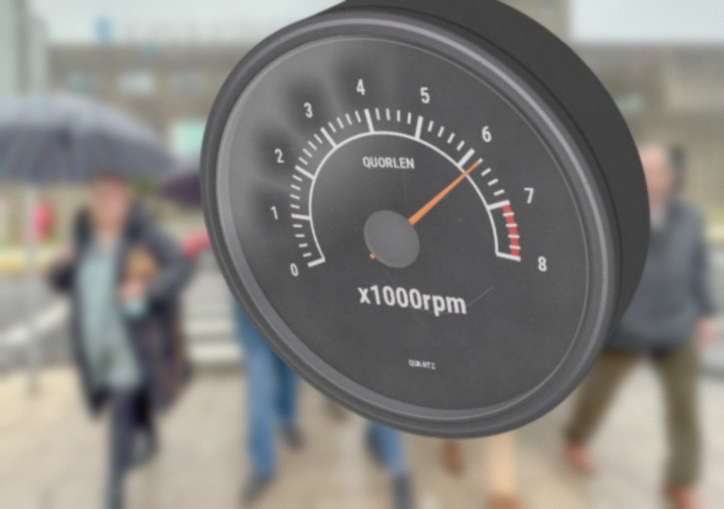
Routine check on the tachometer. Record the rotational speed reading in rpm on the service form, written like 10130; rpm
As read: 6200; rpm
